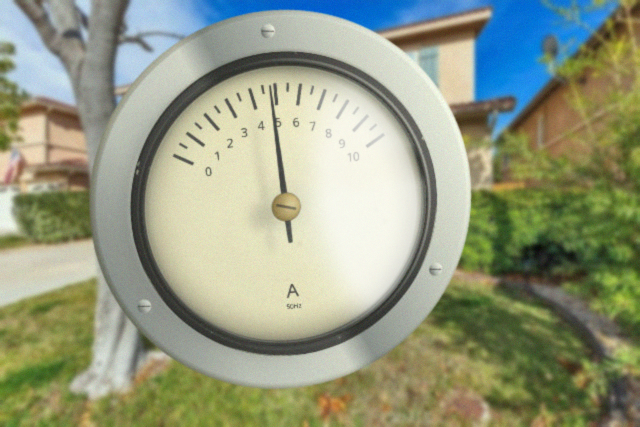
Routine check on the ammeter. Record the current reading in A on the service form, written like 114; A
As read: 4.75; A
